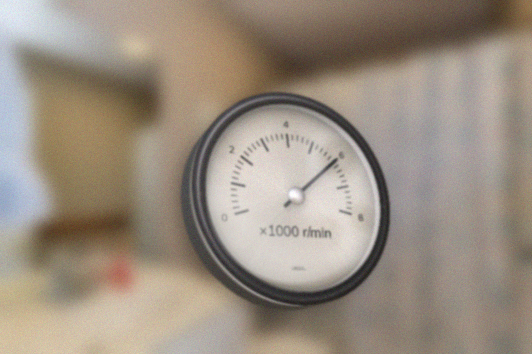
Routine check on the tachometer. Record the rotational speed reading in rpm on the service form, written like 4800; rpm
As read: 6000; rpm
